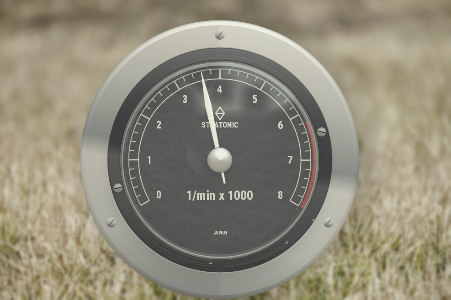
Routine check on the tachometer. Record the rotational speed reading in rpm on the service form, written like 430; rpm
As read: 3600; rpm
